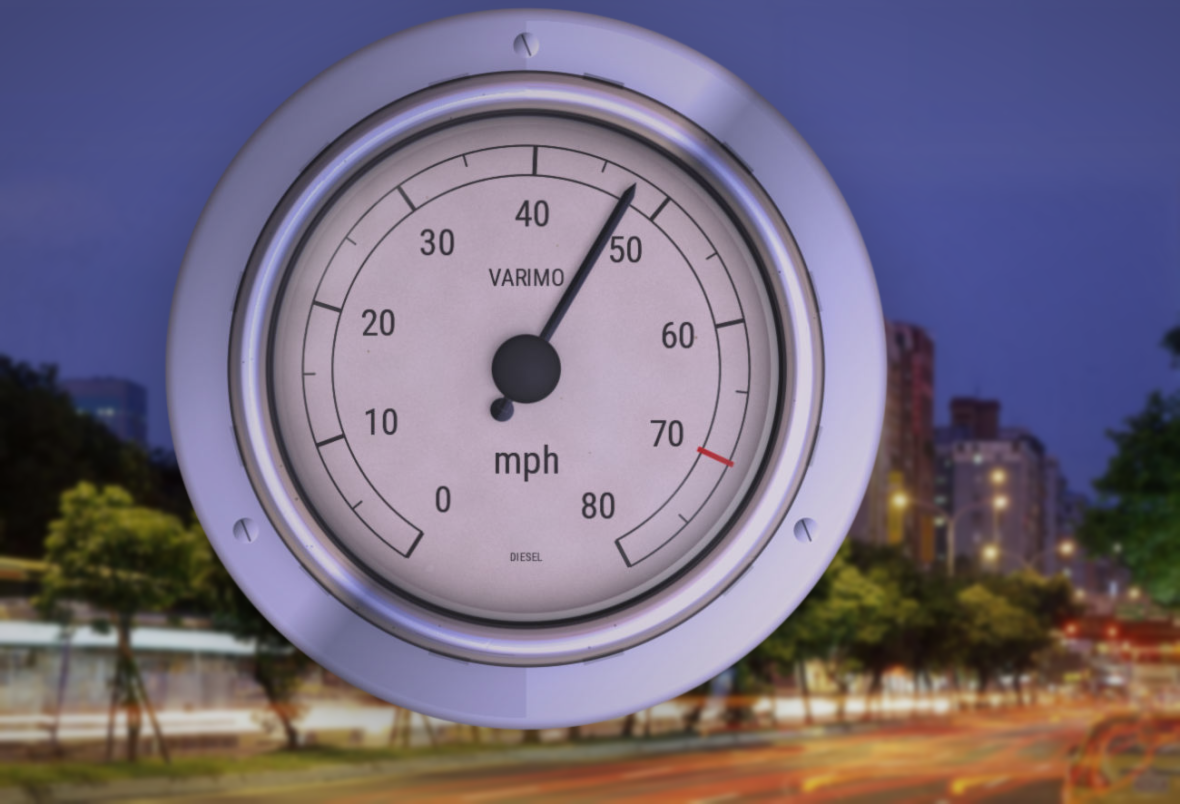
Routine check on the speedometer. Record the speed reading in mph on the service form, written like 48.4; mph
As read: 47.5; mph
